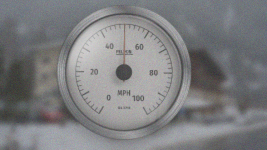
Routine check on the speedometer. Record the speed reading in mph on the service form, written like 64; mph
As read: 50; mph
